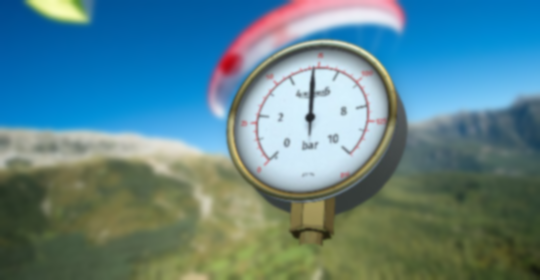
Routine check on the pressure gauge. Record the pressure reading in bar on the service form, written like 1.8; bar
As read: 5; bar
